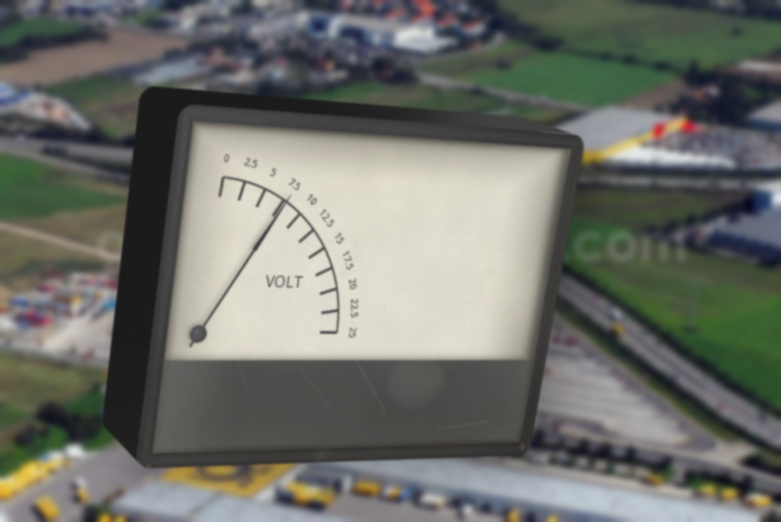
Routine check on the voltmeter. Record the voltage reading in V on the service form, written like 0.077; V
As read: 7.5; V
